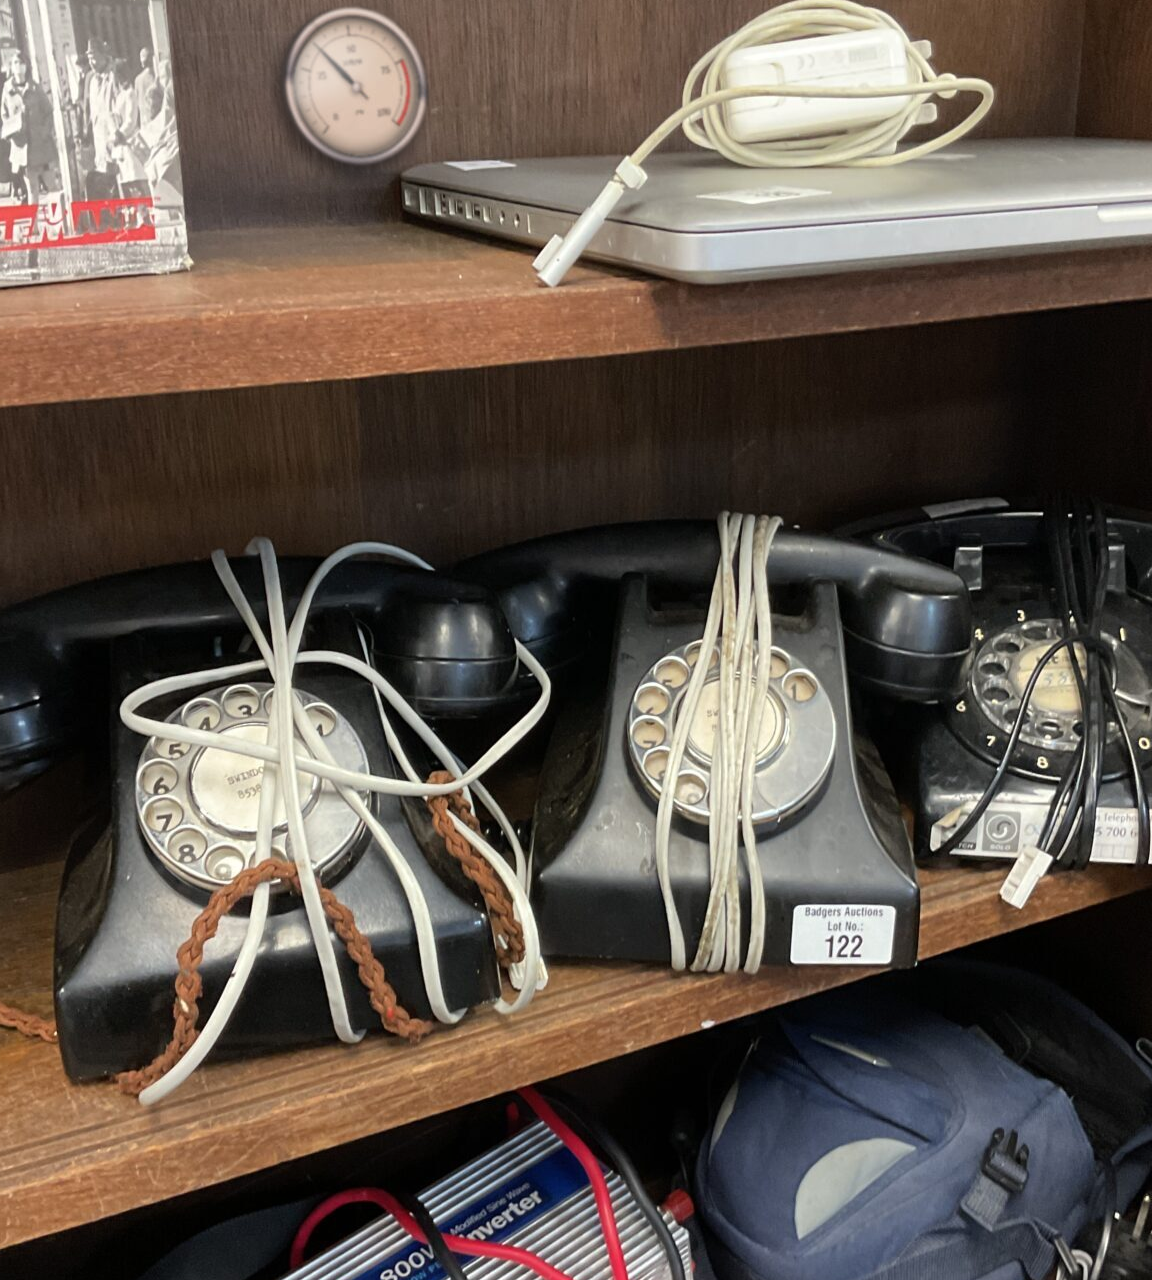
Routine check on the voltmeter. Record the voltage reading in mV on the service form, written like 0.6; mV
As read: 35; mV
